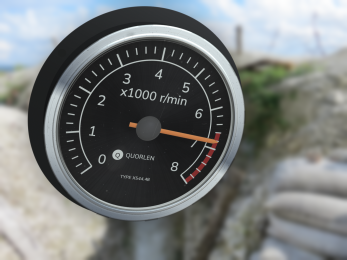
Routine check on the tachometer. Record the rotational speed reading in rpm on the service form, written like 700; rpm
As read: 6800; rpm
